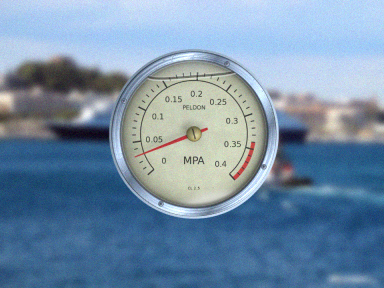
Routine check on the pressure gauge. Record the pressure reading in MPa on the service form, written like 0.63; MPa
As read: 0.03; MPa
